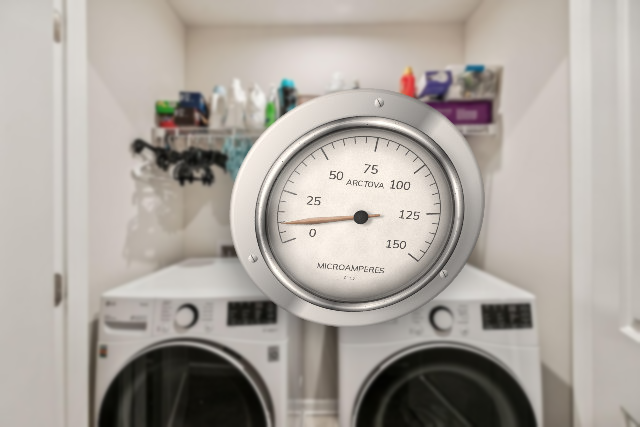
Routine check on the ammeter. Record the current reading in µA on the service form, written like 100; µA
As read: 10; µA
